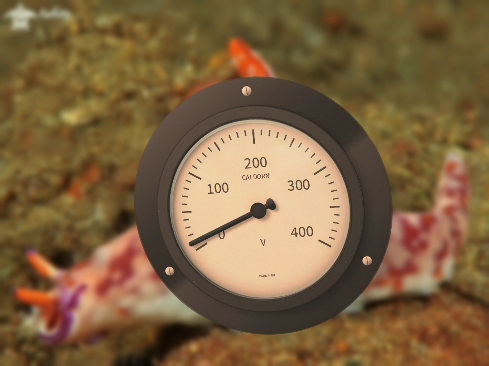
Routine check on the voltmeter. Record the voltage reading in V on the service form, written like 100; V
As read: 10; V
